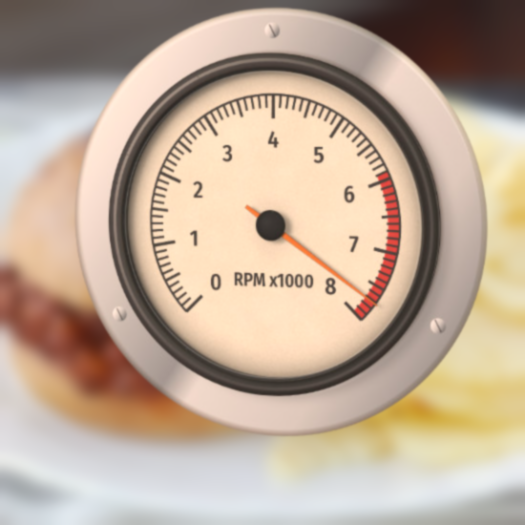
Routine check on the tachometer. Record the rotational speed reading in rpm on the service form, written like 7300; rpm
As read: 7700; rpm
